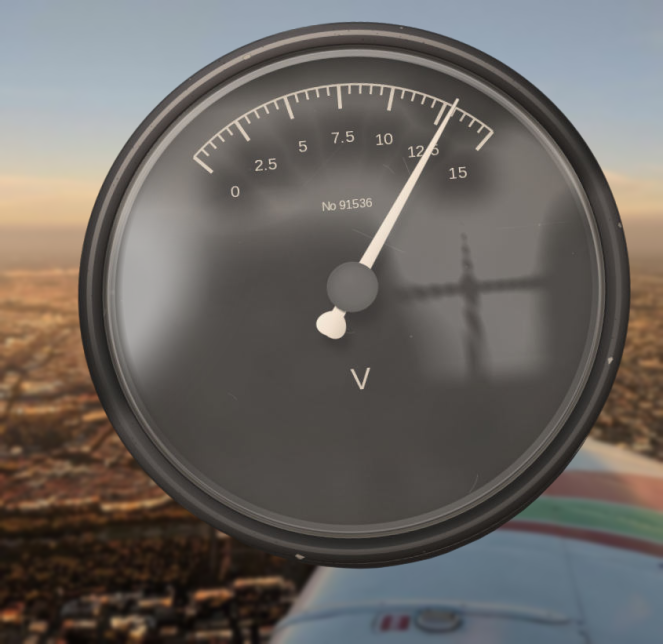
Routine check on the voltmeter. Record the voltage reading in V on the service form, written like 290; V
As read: 13; V
